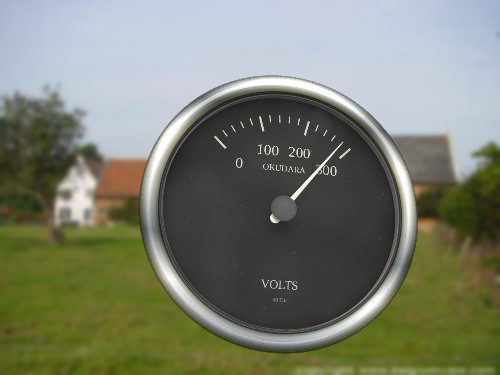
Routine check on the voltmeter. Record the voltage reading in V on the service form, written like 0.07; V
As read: 280; V
